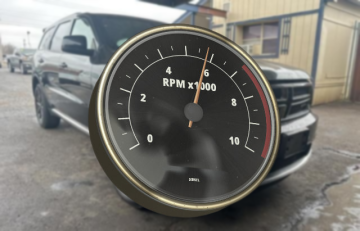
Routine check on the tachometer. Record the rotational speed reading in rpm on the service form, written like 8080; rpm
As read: 5750; rpm
